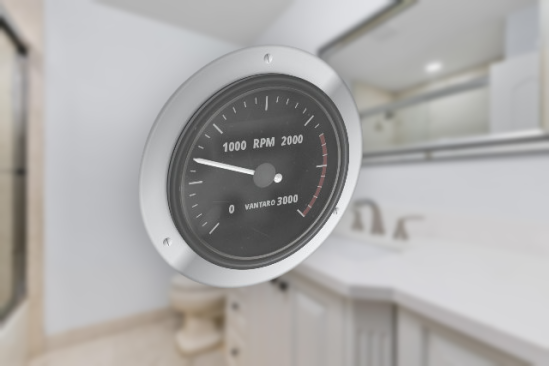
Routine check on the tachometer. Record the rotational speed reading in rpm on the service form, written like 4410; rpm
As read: 700; rpm
